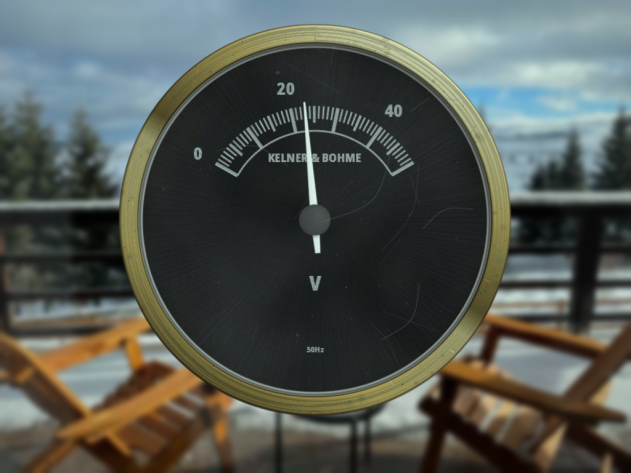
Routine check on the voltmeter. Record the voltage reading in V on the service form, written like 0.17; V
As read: 23; V
